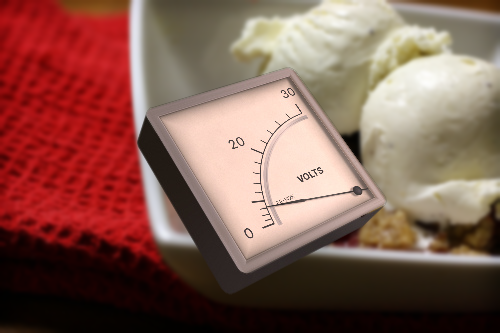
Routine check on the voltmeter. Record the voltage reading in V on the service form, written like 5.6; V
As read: 8; V
